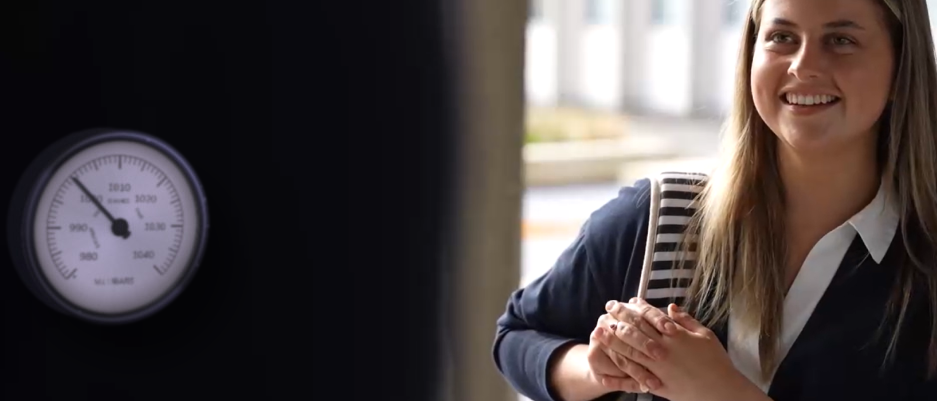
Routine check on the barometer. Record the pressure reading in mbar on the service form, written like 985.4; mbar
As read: 1000; mbar
